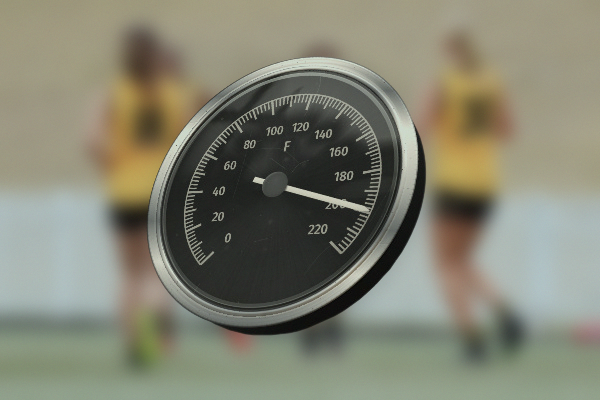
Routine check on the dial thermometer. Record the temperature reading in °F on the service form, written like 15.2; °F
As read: 200; °F
